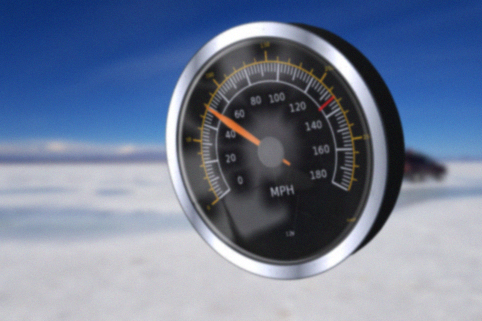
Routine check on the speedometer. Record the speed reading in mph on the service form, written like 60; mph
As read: 50; mph
